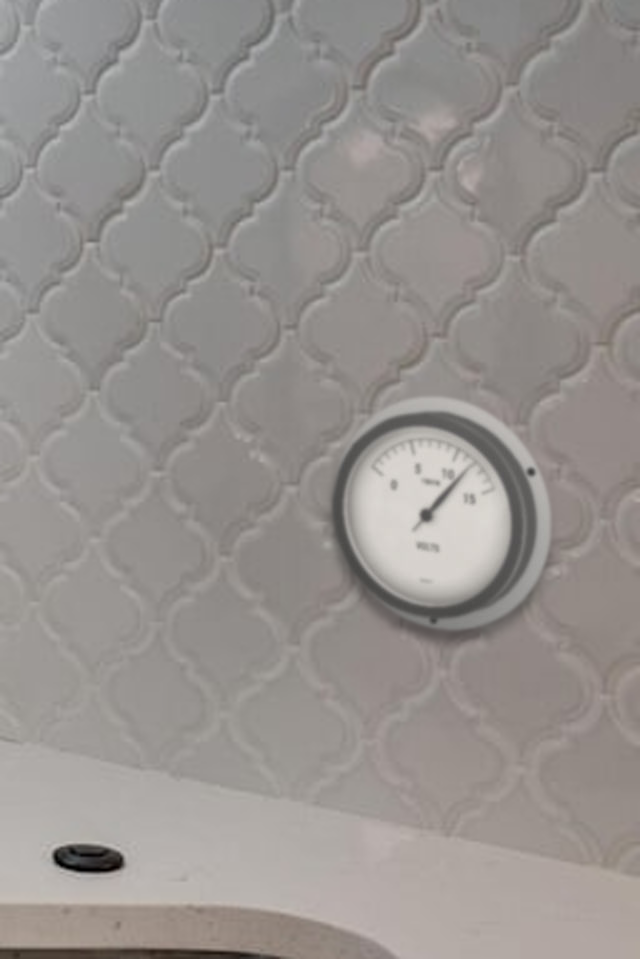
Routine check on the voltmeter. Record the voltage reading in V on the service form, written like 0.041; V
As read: 12; V
